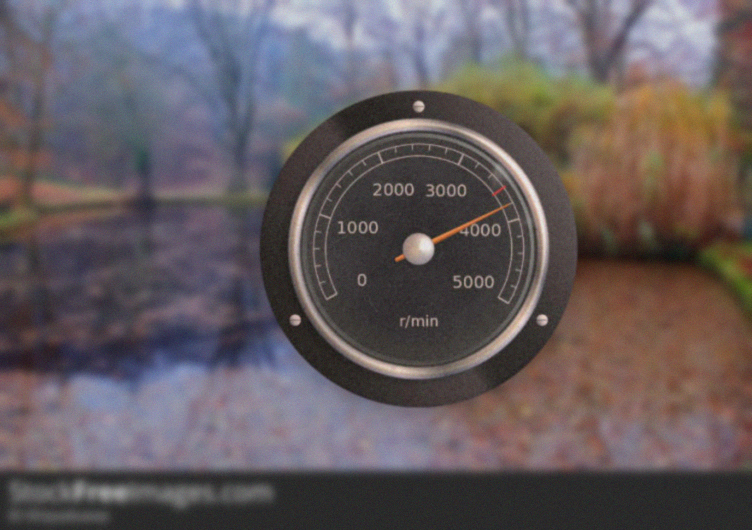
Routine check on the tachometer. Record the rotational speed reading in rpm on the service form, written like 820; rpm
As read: 3800; rpm
